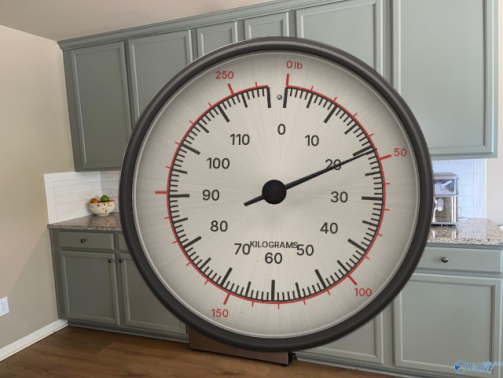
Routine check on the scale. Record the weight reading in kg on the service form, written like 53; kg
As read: 21; kg
